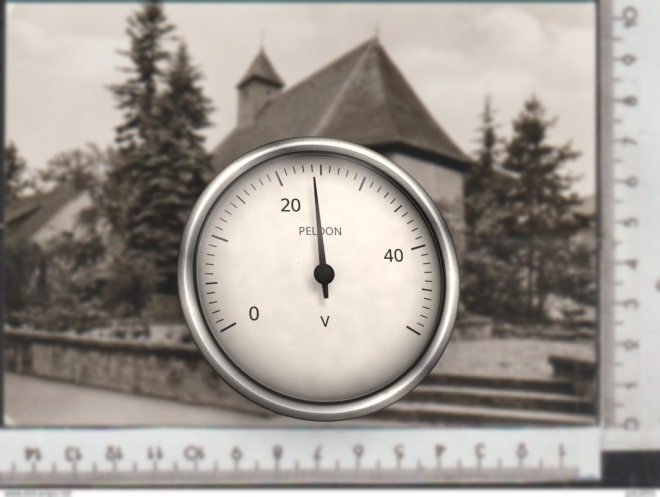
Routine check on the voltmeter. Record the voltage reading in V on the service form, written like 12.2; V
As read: 24; V
